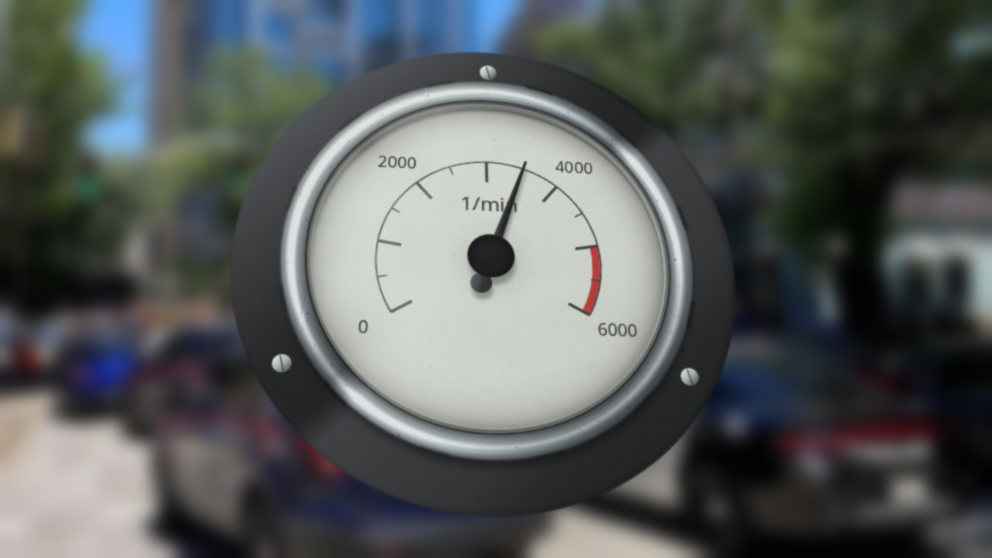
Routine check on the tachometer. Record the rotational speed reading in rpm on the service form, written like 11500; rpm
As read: 3500; rpm
